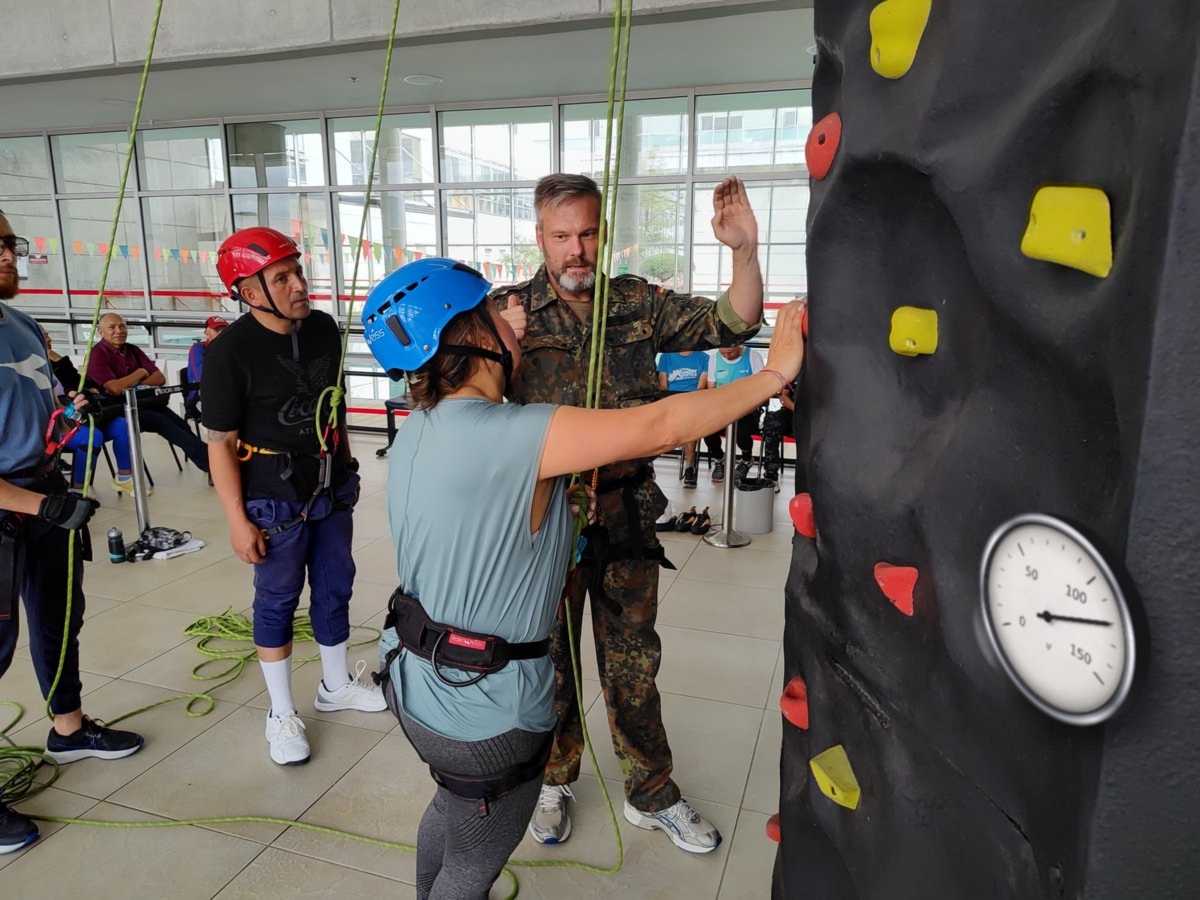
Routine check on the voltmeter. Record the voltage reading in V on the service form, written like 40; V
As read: 120; V
